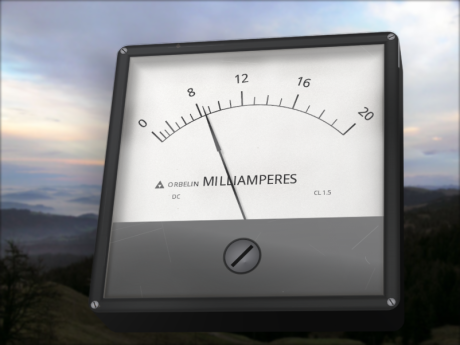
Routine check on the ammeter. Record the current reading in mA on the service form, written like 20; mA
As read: 8.5; mA
